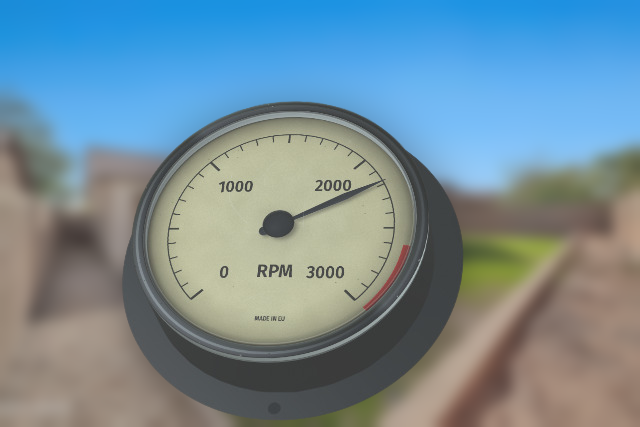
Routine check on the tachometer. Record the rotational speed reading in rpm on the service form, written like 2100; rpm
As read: 2200; rpm
